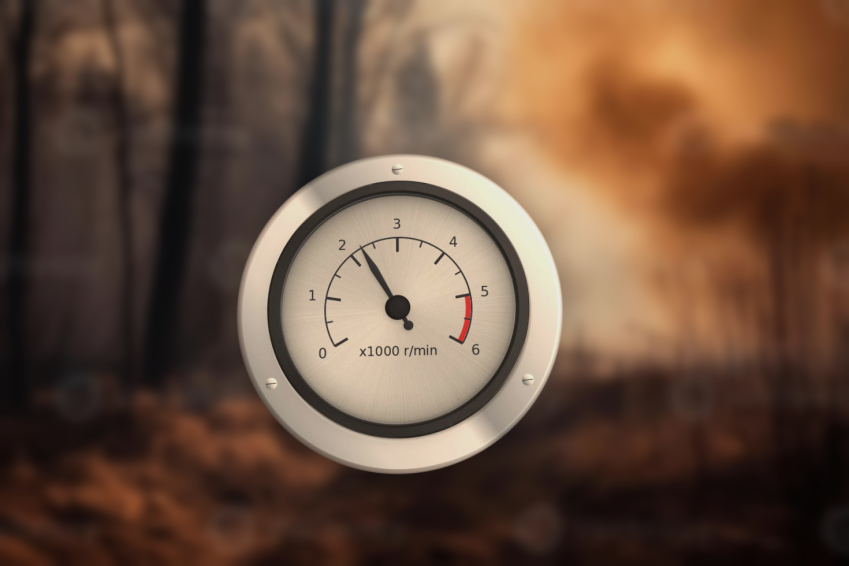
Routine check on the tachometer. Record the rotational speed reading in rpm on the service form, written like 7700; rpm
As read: 2250; rpm
